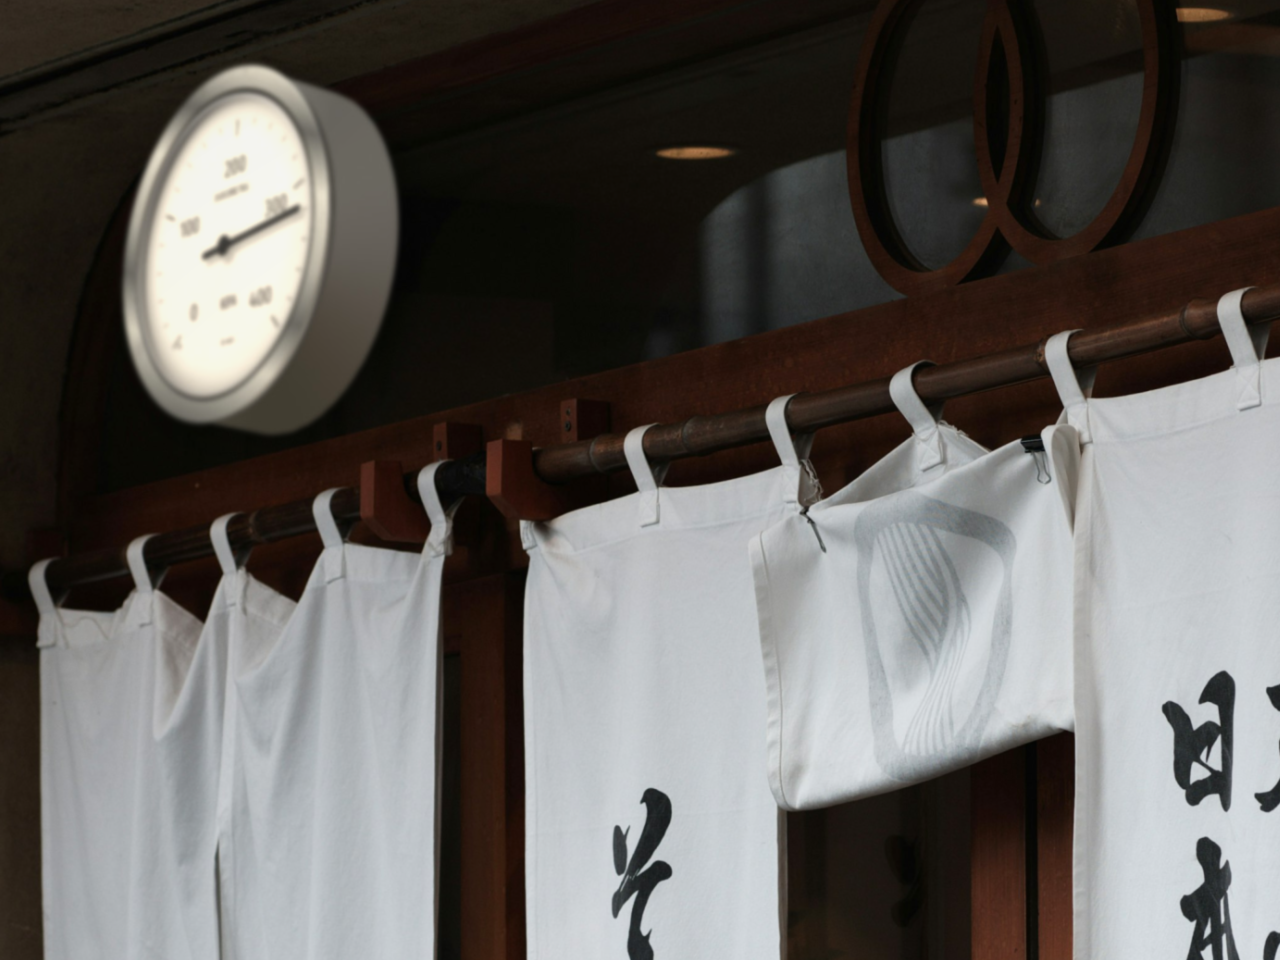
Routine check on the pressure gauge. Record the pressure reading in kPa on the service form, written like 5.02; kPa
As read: 320; kPa
